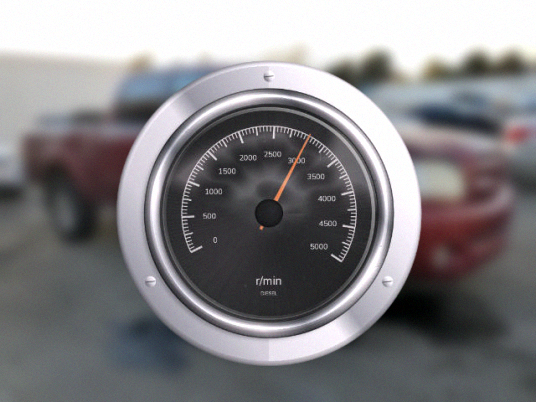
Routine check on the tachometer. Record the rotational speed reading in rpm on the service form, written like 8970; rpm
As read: 3000; rpm
